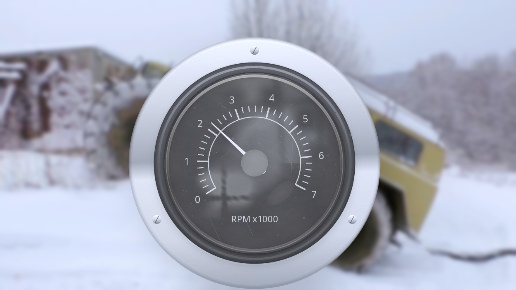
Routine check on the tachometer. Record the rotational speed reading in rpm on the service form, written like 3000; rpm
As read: 2200; rpm
